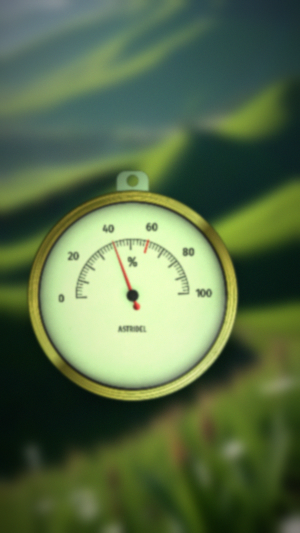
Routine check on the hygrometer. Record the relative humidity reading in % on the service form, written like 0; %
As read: 40; %
